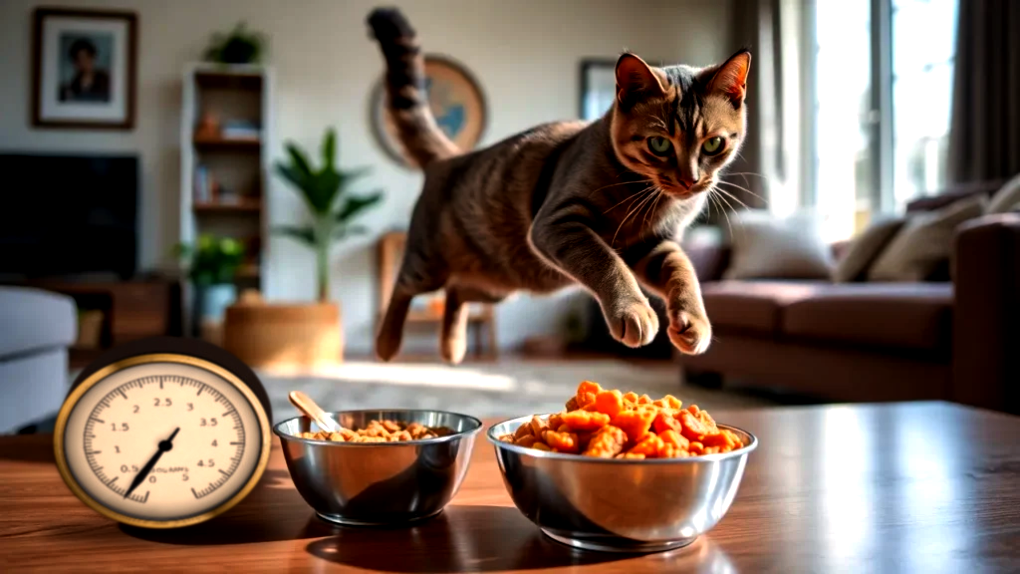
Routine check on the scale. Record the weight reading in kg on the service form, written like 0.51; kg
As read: 0.25; kg
